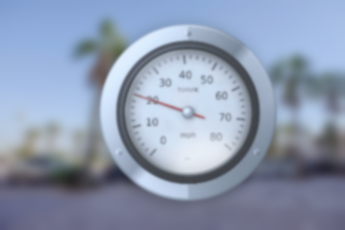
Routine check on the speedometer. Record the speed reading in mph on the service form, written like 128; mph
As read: 20; mph
